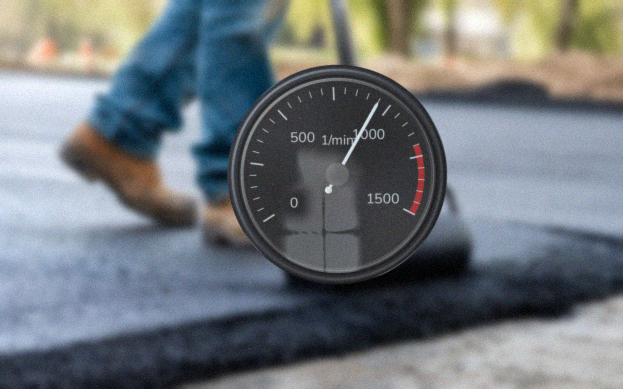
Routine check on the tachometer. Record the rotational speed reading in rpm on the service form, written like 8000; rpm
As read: 950; rpm
